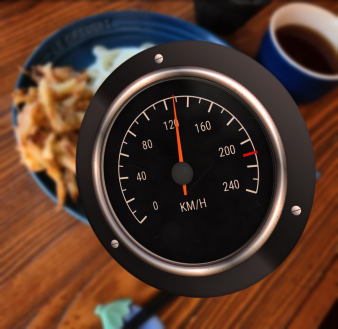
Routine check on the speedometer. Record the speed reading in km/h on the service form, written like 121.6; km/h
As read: 130; km/h
